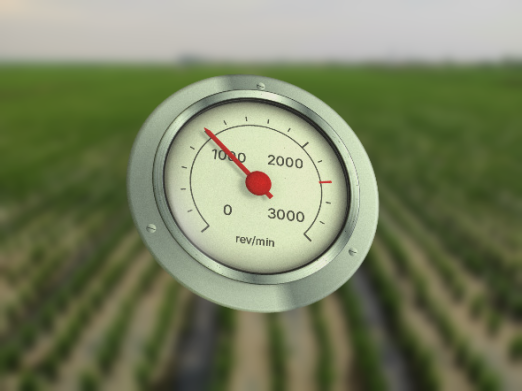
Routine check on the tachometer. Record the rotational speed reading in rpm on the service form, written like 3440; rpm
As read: 1000; rpm
